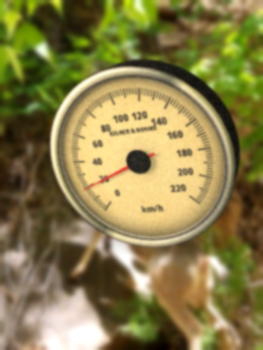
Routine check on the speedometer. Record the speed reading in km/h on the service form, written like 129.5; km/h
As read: 20; km/h
